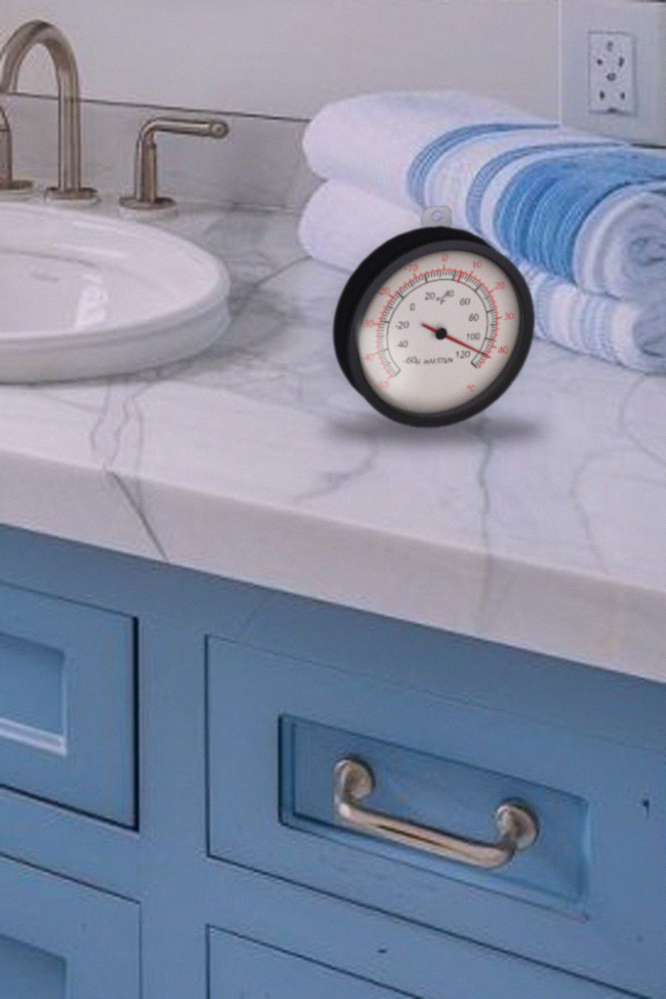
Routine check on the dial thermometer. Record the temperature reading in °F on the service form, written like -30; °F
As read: 110; °F
